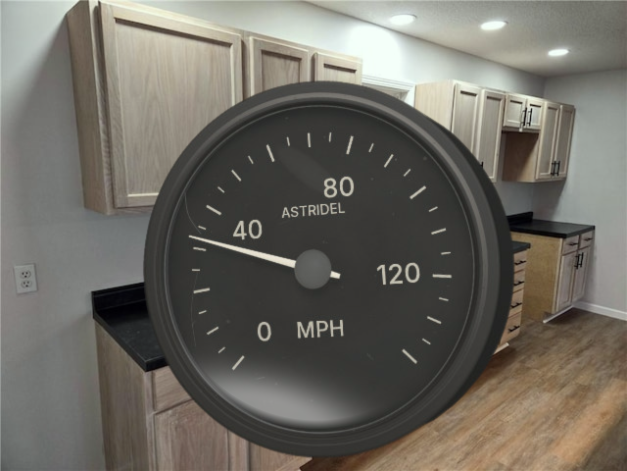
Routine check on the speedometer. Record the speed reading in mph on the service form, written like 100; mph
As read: 32.5; mph
